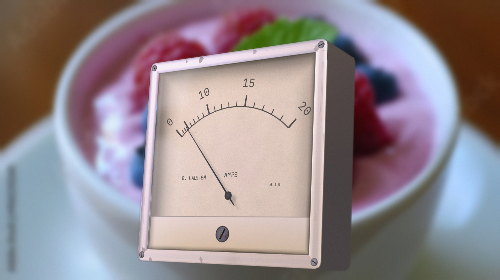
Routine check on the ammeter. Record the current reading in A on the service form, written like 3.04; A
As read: 5; A
